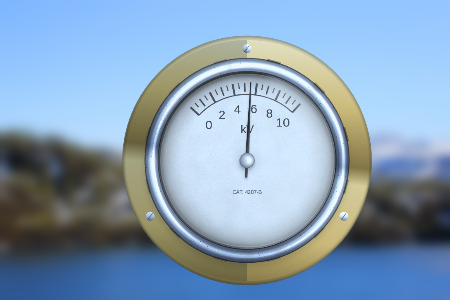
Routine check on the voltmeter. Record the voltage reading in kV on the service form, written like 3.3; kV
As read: 5.5; kV
